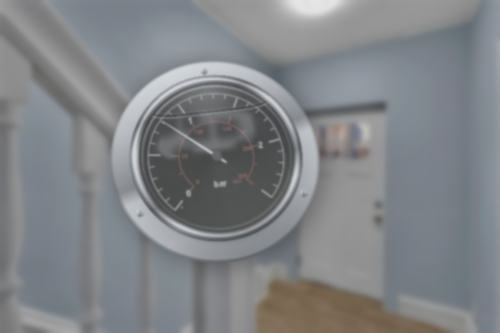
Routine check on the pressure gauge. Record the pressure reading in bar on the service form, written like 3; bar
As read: 0.8; bar
